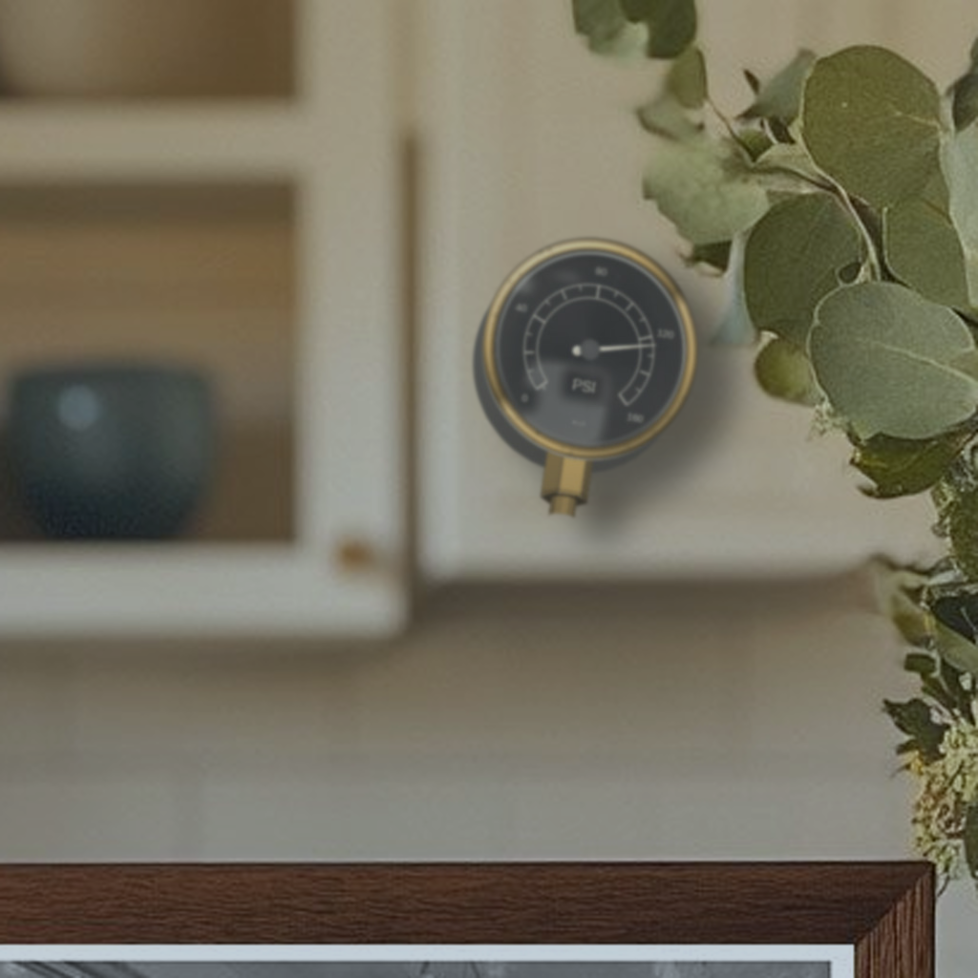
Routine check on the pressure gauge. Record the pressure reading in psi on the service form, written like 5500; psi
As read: 125; psi
